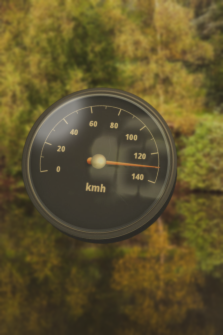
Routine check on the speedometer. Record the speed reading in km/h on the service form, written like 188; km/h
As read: 130; km/h
